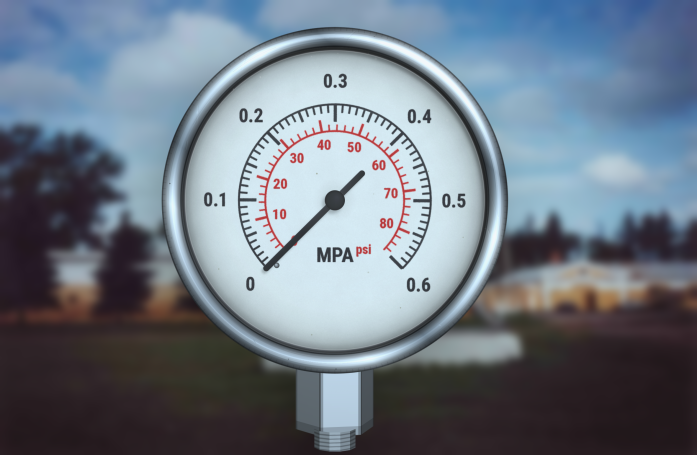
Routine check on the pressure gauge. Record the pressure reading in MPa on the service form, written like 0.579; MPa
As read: 0; MPa
